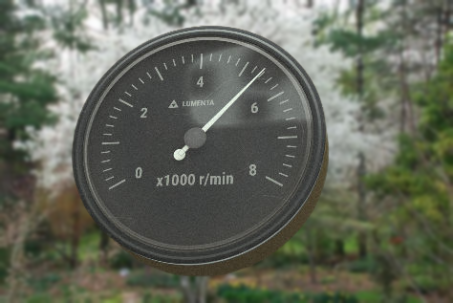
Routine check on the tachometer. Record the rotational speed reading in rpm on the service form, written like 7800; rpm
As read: 5400; rpm
